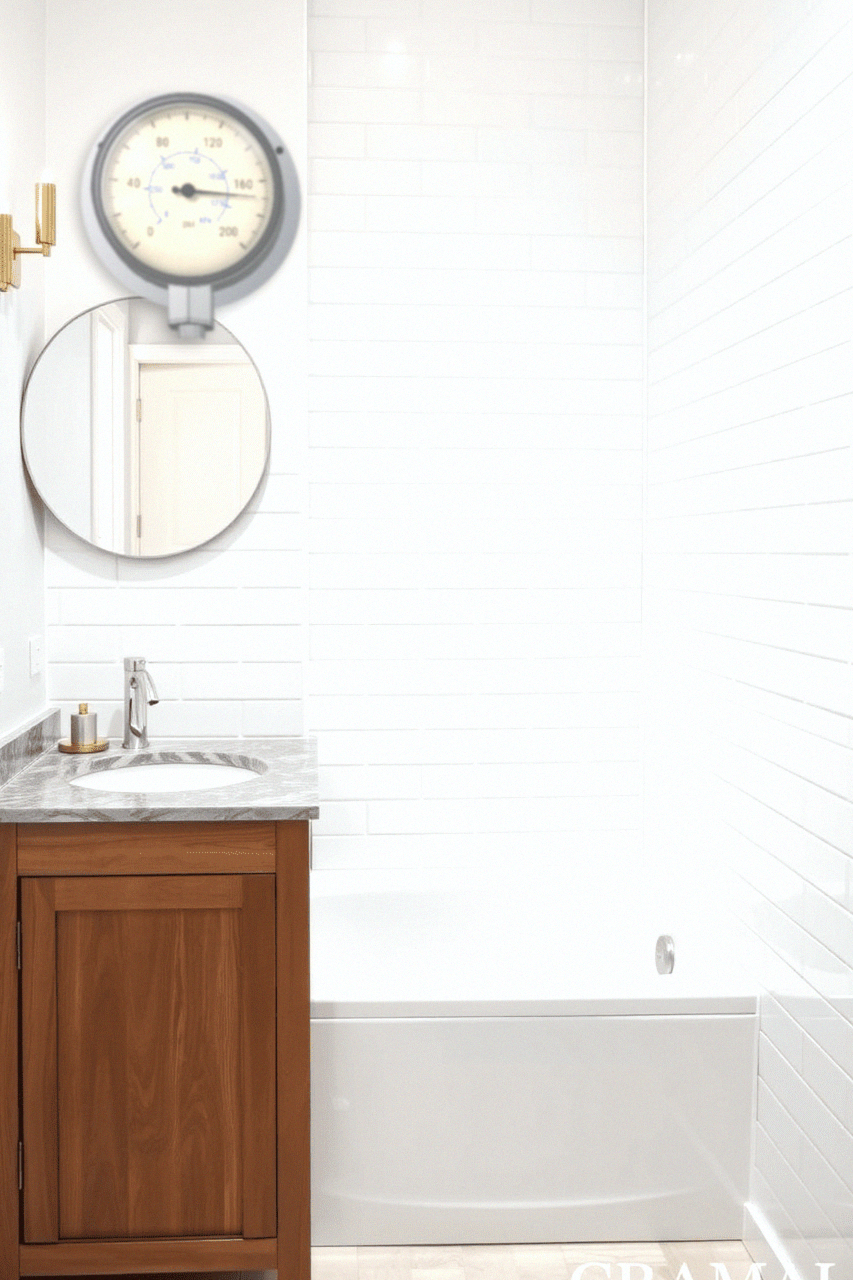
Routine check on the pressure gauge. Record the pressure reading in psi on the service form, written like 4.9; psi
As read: 170; psi
